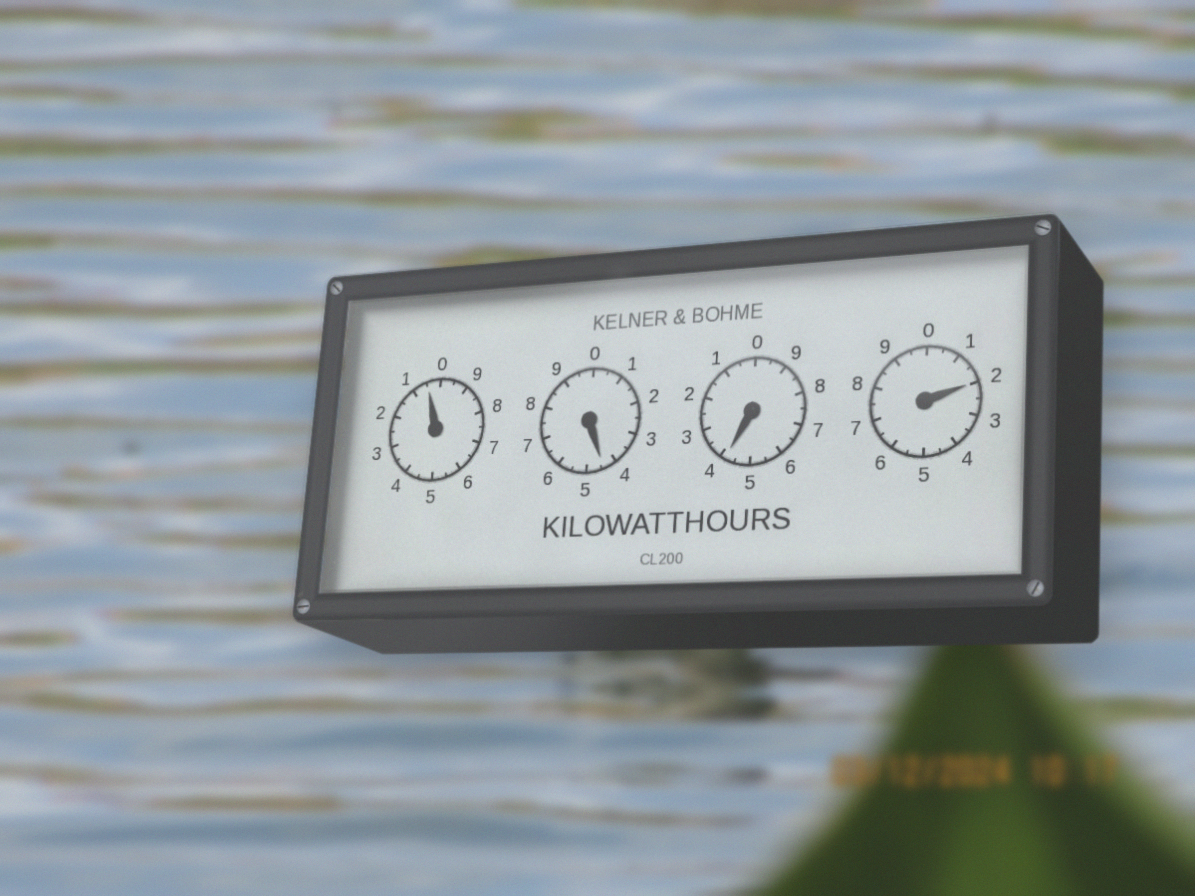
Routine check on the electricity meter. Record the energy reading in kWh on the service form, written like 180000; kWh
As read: 442; kWh
